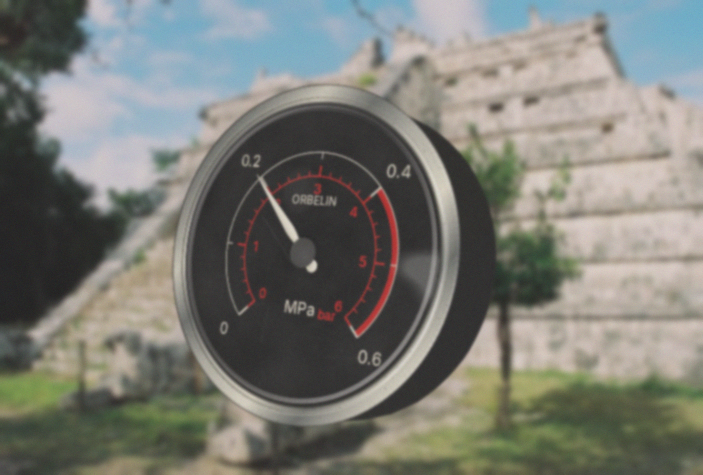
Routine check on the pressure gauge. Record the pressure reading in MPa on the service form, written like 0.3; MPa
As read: 0.2; MPa
